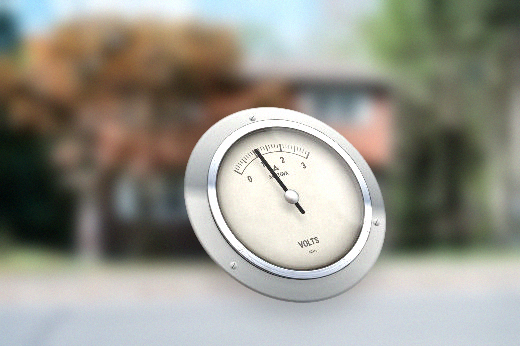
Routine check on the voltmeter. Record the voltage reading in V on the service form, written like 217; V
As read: 1; V
